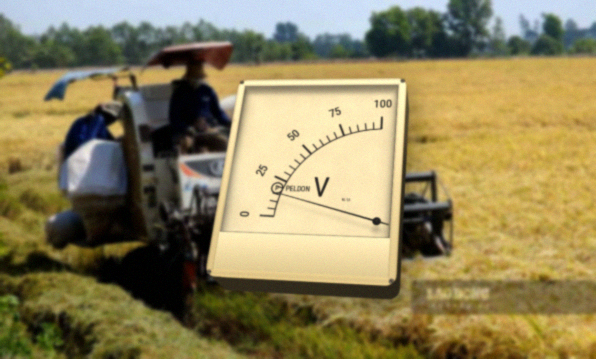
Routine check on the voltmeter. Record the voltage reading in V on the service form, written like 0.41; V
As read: 15; V
